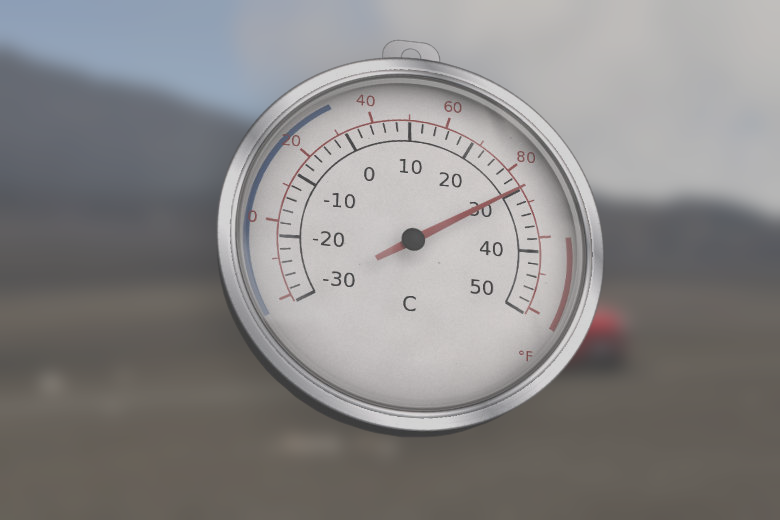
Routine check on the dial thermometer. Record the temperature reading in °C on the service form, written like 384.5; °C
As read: 30; °C
